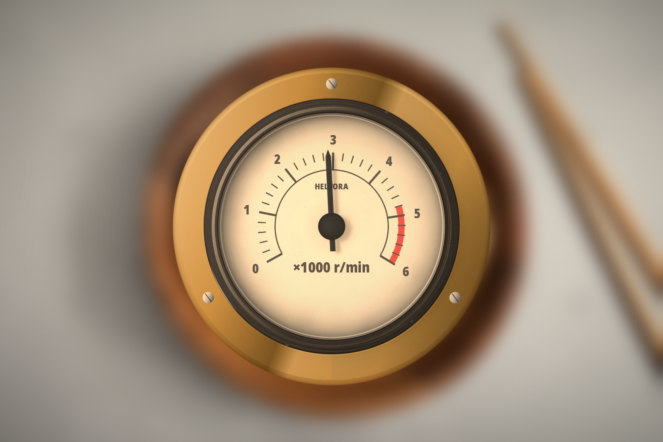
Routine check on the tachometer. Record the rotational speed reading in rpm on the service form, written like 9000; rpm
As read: 2900; rpm
